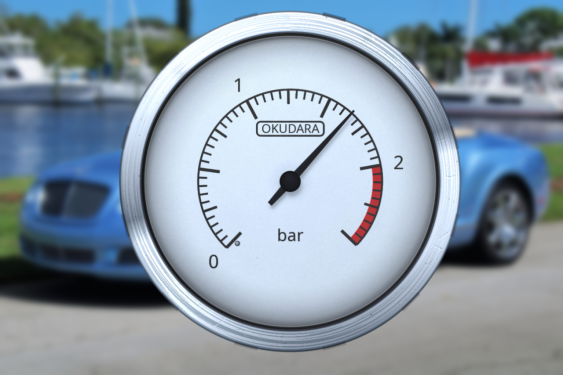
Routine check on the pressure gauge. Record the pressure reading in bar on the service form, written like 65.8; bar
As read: 1.65; bar
